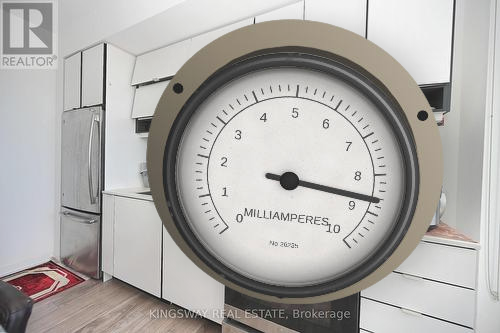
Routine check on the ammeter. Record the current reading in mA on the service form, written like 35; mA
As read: 8.6; mA
